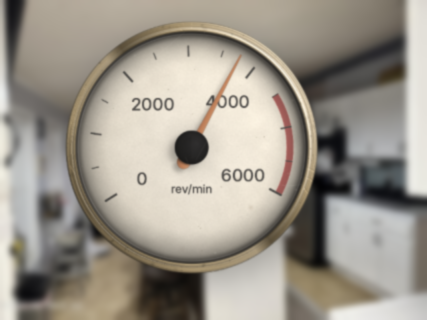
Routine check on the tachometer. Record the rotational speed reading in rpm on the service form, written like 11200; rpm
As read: 3750; rpm
